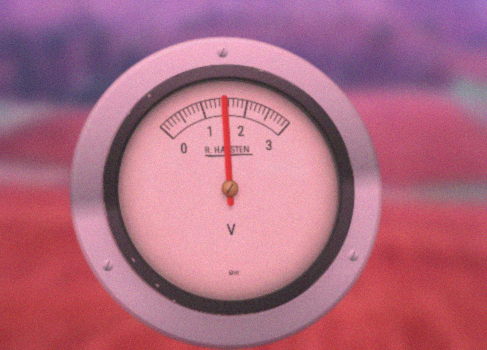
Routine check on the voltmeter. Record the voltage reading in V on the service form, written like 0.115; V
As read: 1.5; V
